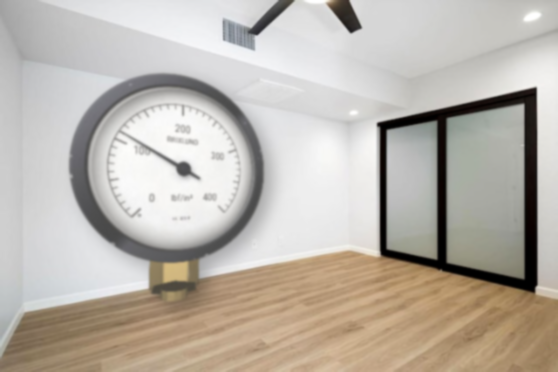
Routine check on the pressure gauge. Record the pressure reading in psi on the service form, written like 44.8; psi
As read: 110; psi
